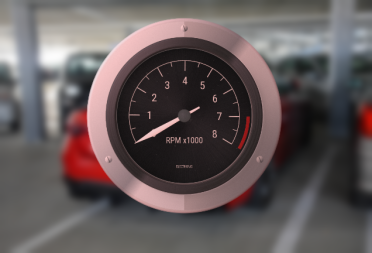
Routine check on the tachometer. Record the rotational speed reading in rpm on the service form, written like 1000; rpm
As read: 0; rpm
